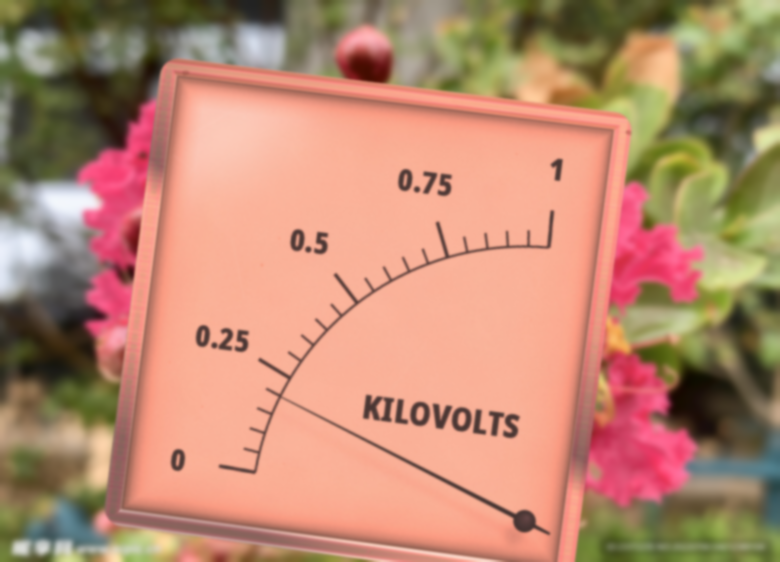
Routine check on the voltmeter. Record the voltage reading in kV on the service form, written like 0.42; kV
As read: 0.2; kV
